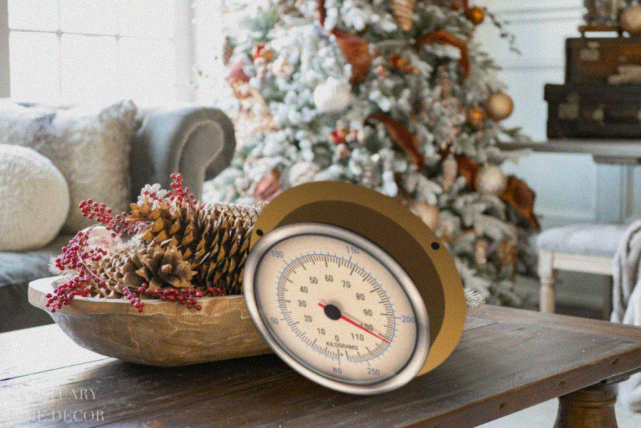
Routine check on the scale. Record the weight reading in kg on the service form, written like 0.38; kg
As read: 100; kg
